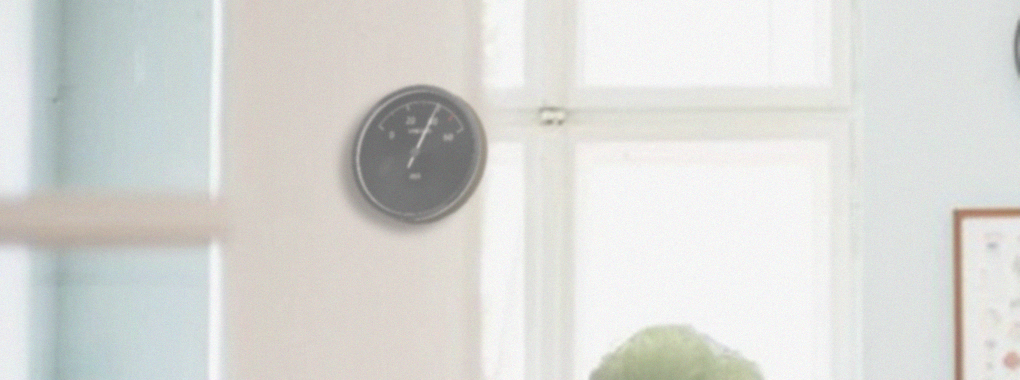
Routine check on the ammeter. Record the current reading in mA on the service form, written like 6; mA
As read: 40; mA
